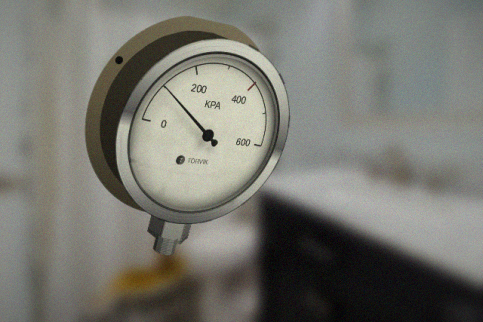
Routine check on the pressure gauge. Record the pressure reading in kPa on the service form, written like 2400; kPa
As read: 100; kPa
